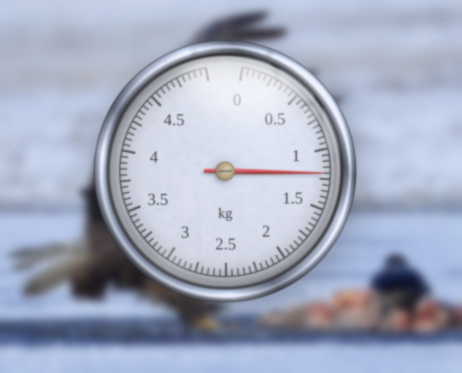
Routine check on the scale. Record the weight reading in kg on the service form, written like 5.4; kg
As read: 1.2; kg
